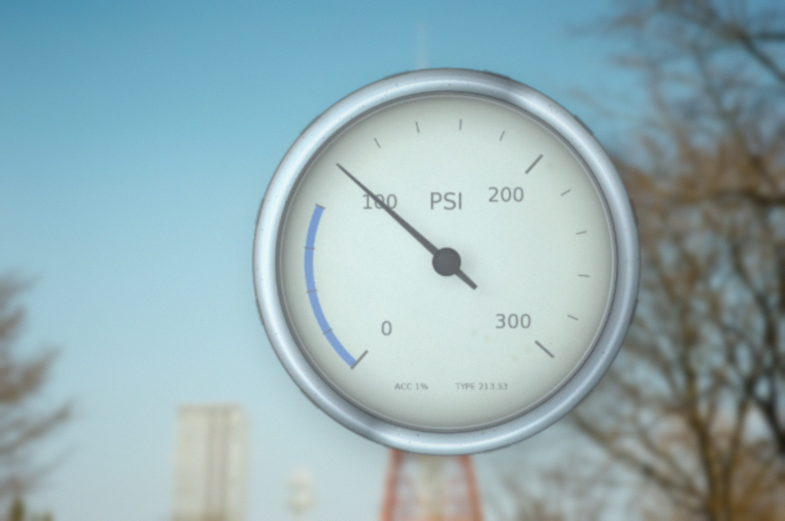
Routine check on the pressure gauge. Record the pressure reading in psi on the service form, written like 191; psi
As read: 100; psi
